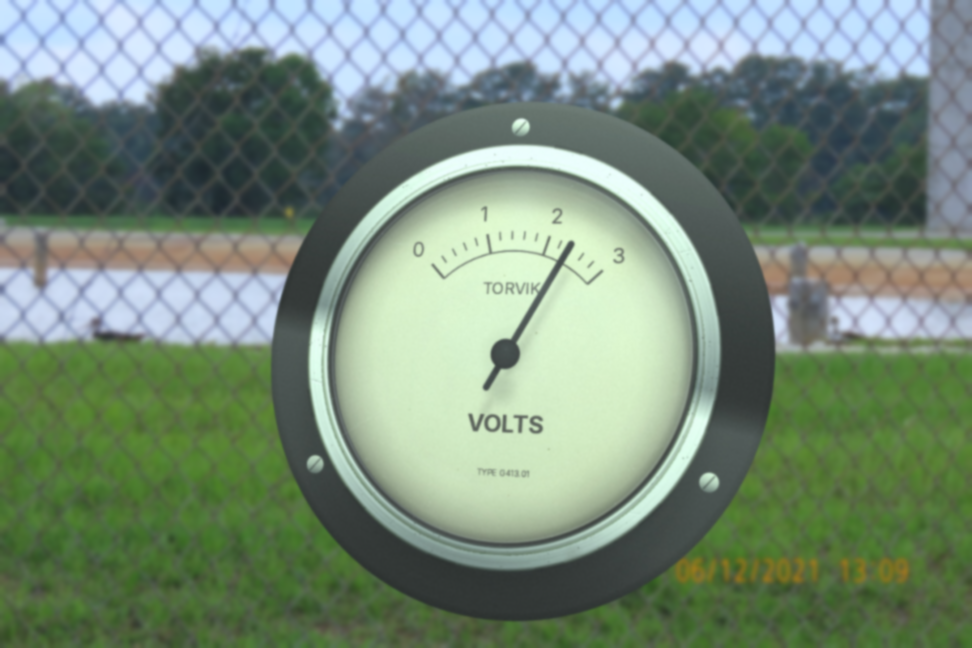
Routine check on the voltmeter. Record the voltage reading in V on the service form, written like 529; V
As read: 2.4; V
